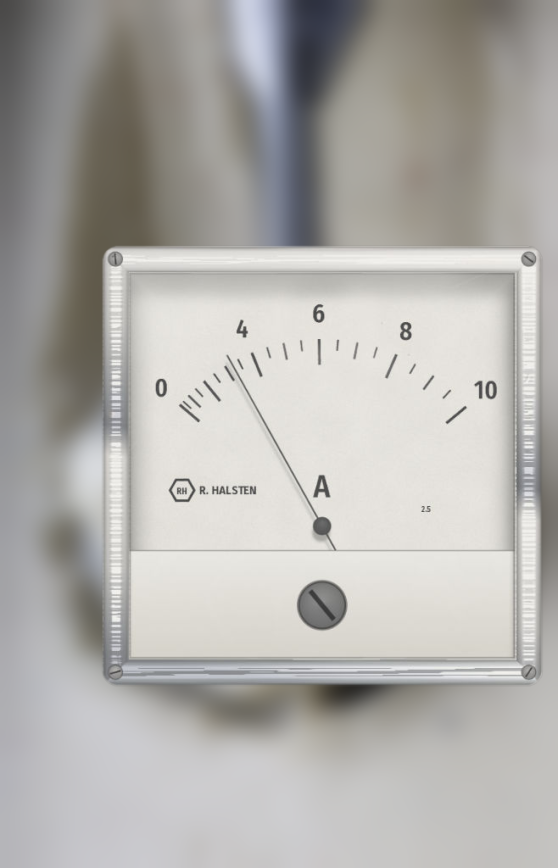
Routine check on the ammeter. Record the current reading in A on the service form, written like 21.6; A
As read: 3.25; A
